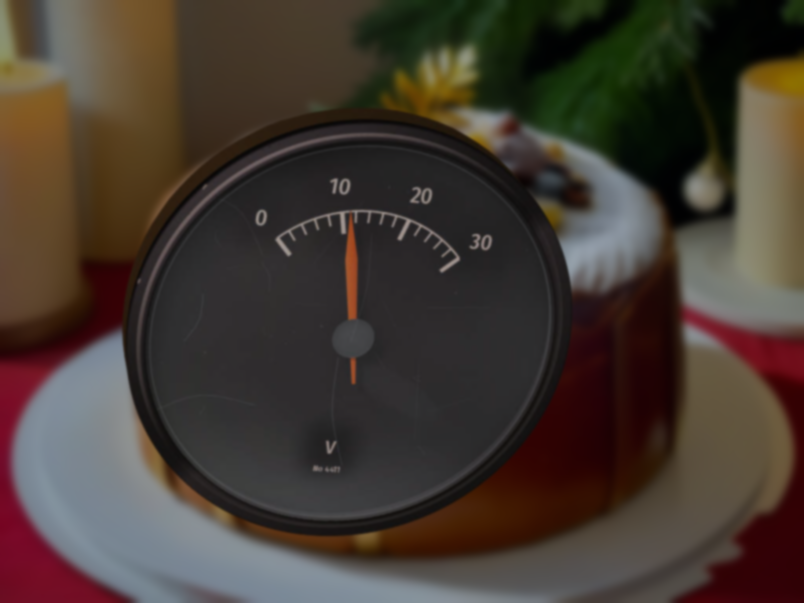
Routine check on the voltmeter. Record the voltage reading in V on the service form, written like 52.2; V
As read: 11; V
